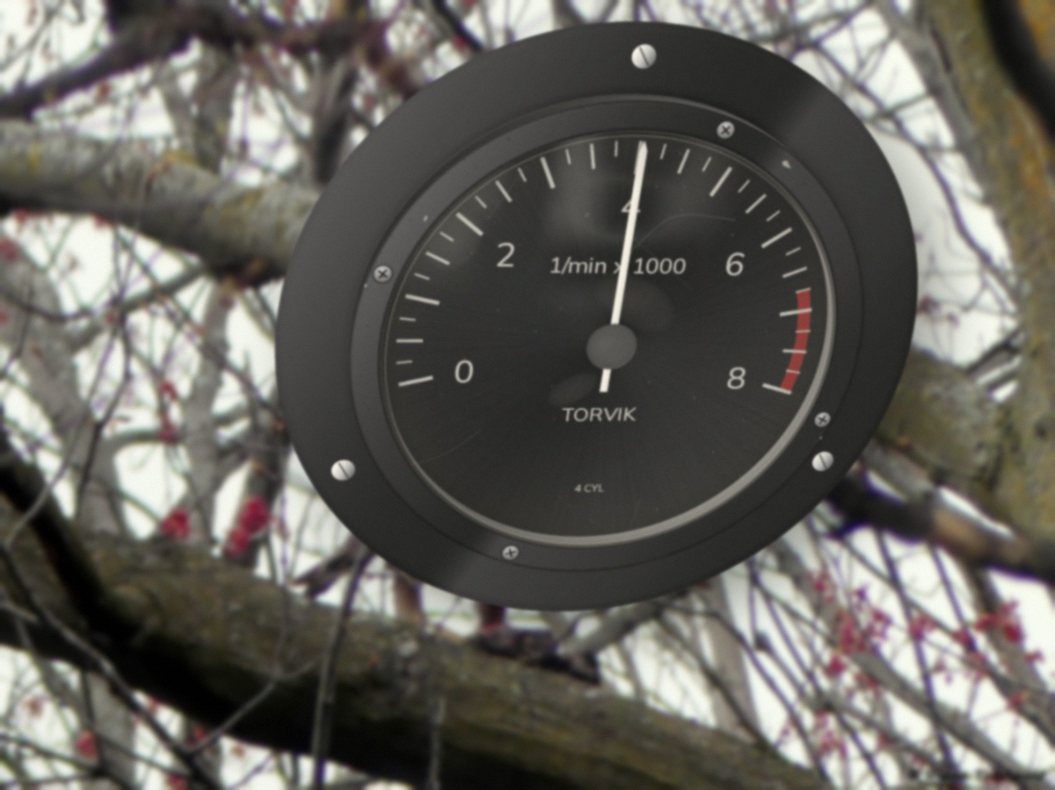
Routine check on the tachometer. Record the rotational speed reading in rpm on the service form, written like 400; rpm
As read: 4000; rpm
